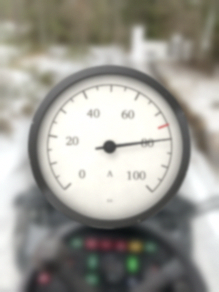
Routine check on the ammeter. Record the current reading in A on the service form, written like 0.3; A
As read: 80; A
